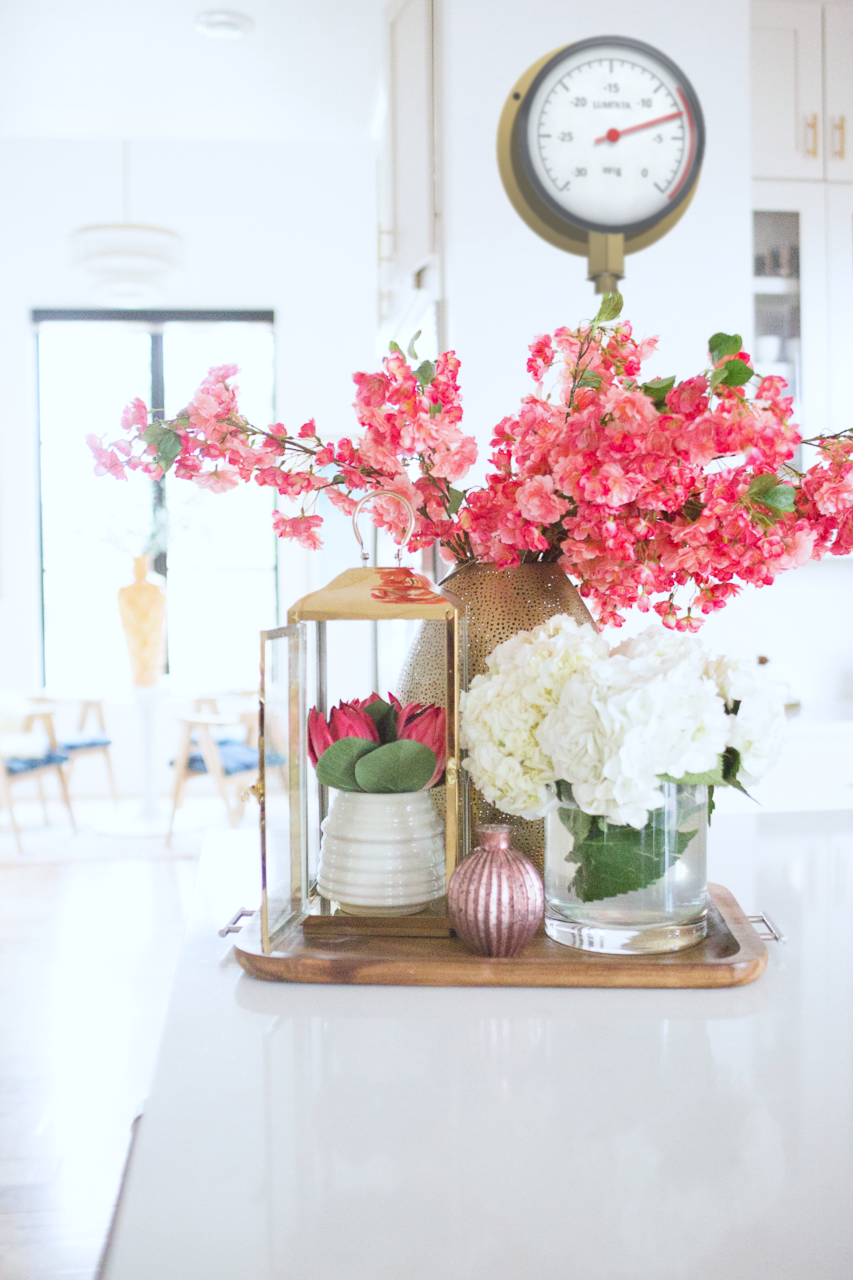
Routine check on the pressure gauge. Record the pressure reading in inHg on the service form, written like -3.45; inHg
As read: -7; inHg
